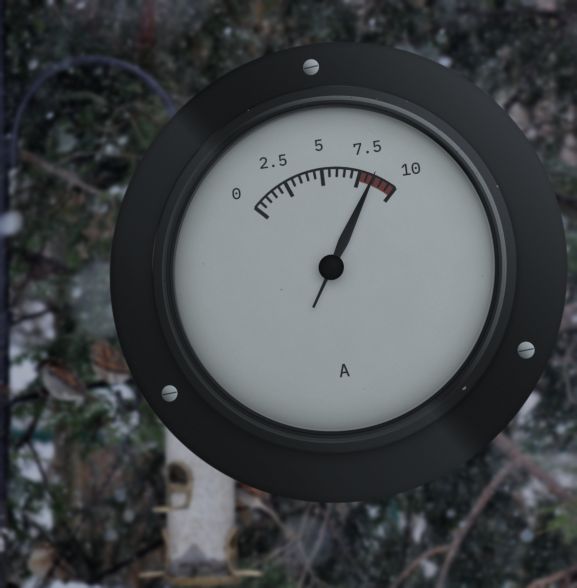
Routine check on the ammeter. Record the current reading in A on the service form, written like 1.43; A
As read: 8.5; A
